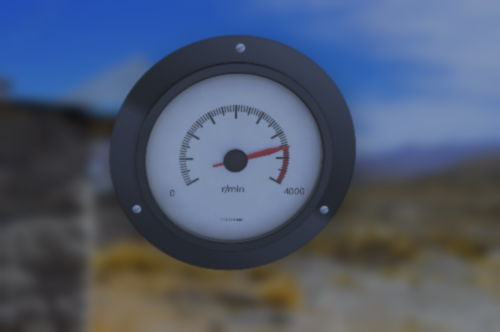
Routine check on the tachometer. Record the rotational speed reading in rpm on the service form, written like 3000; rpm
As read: 3250; rpm
